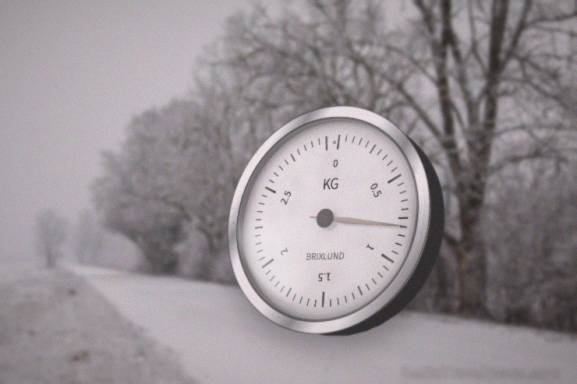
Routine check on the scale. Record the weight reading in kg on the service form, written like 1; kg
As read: 0.8; kg
